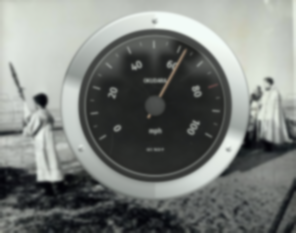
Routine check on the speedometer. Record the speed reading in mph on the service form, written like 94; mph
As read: 62.5; mph
